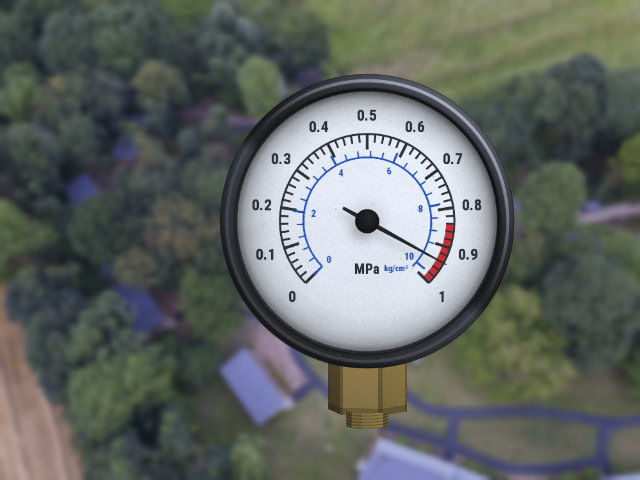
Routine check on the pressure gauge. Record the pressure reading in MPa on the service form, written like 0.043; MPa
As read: 0.94; MPa
